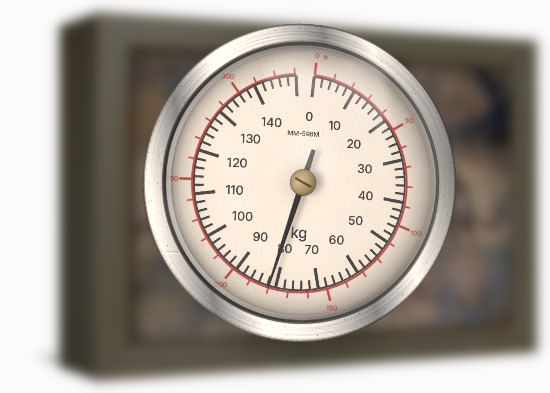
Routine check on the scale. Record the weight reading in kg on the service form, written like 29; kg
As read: 82; kg
